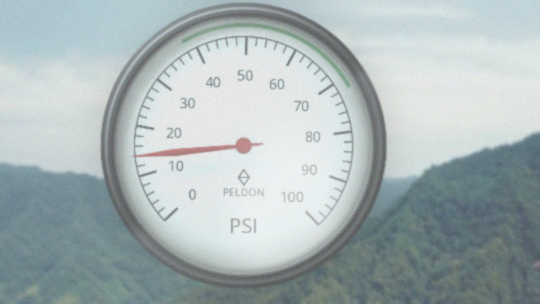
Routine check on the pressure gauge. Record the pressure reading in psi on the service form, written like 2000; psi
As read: 14; psi
